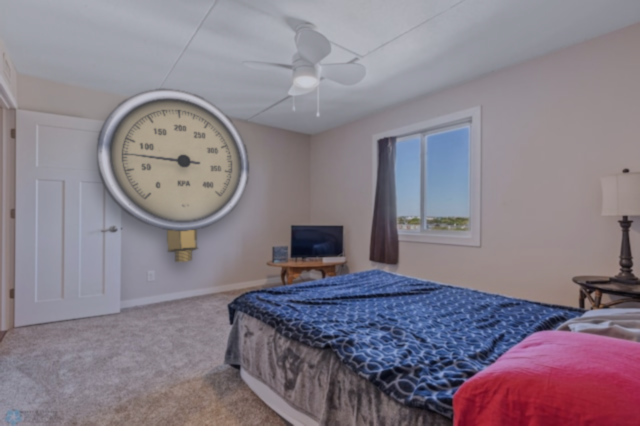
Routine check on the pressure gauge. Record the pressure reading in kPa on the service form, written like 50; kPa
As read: 75; kPa
